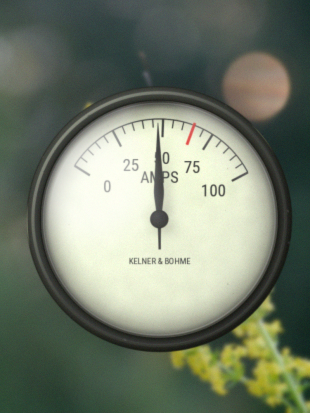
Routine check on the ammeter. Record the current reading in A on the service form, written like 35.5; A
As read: 47.5; A
